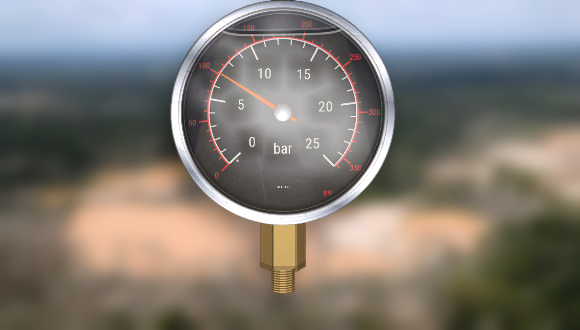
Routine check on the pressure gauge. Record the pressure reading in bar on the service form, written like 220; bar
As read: 7; bar
